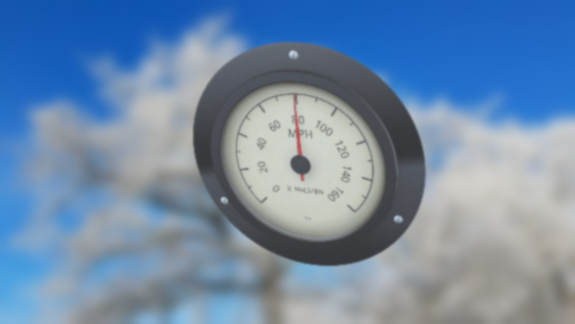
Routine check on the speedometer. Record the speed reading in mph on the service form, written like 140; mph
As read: 80; mph
